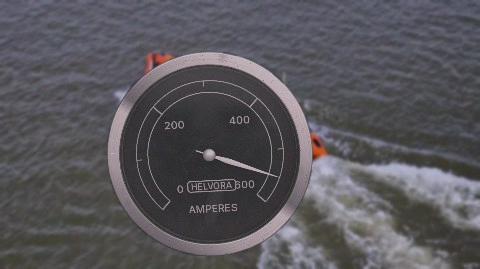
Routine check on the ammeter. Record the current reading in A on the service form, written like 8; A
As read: 550; A
